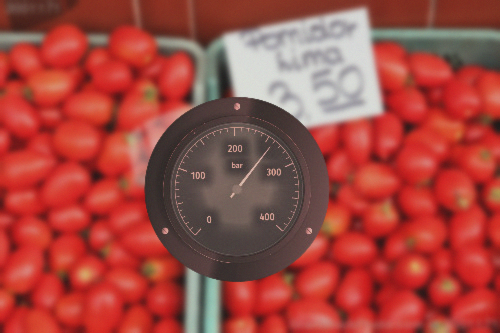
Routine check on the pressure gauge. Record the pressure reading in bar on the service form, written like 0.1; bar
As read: 260; bar
